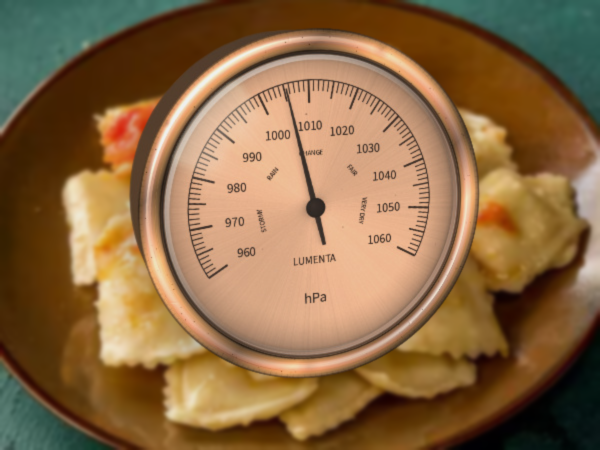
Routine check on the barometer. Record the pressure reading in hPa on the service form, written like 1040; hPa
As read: 1005; hPa
